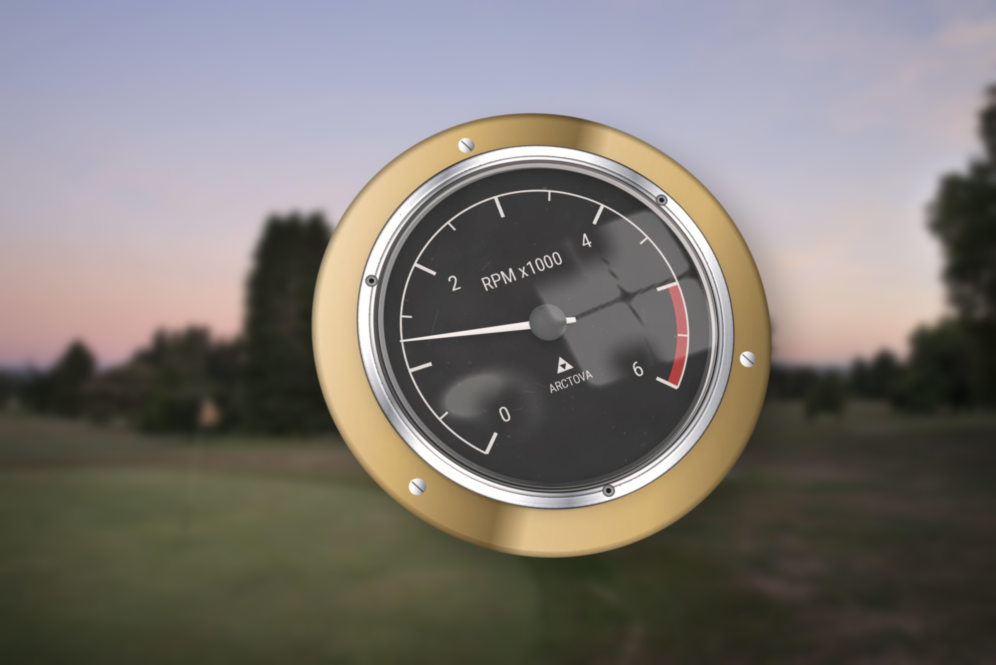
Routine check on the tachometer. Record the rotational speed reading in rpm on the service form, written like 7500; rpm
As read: 1250; rpm
